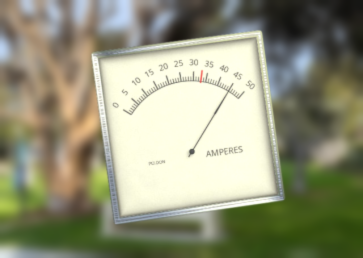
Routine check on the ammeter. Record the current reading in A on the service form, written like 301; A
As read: 45; A
